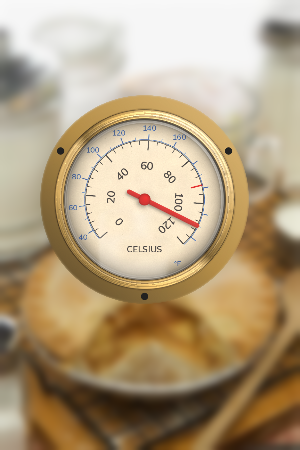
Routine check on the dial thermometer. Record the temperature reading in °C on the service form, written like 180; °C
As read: 110; °C
